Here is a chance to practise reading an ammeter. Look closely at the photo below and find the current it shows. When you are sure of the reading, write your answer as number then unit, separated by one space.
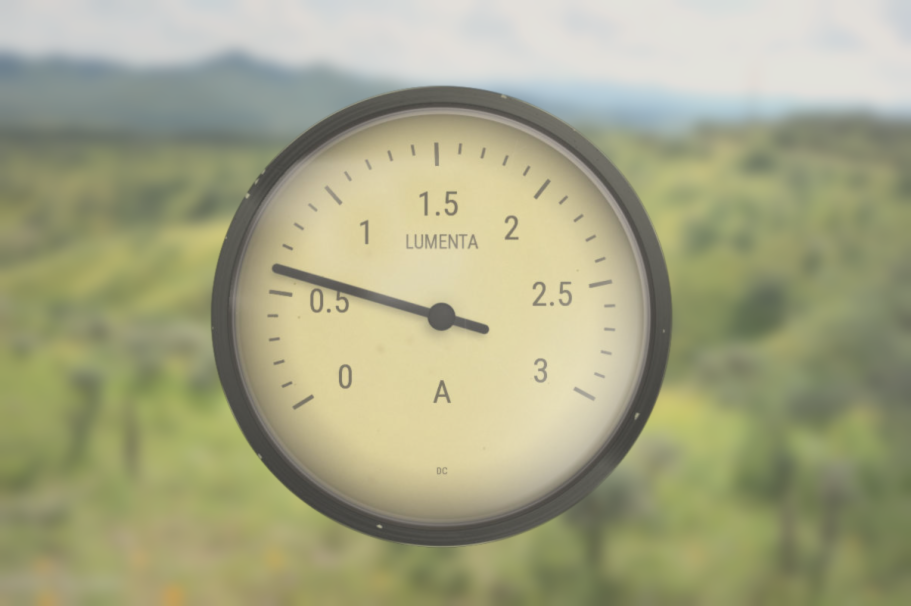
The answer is 0.6 A
